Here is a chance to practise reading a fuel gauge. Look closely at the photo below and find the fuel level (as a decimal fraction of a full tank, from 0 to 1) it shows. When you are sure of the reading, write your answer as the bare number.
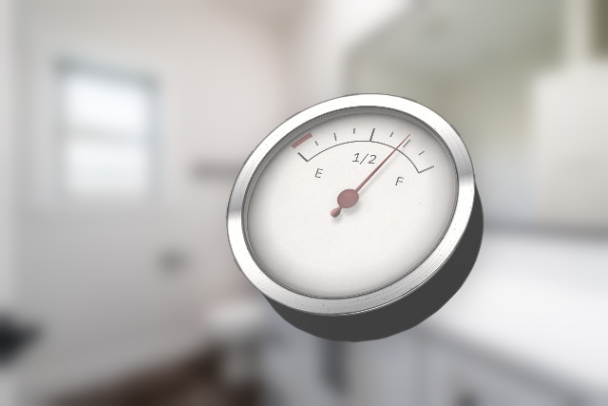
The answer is 0.75
